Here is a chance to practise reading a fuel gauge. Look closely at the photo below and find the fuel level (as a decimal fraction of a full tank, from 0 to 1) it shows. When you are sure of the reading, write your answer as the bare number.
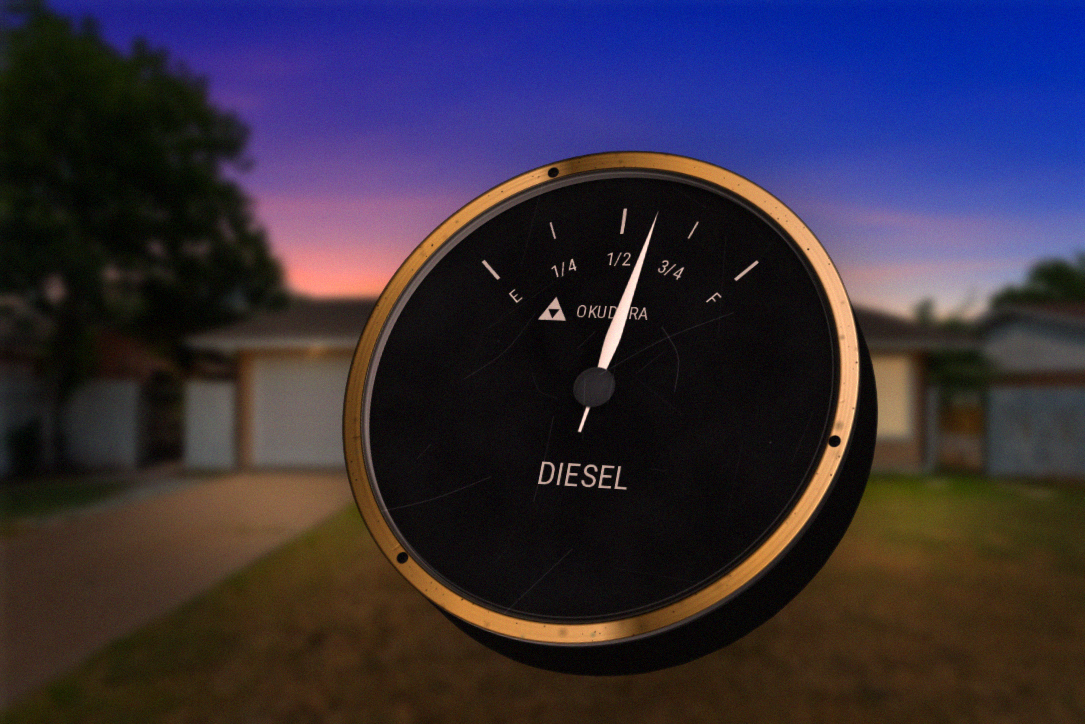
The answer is 0.625
